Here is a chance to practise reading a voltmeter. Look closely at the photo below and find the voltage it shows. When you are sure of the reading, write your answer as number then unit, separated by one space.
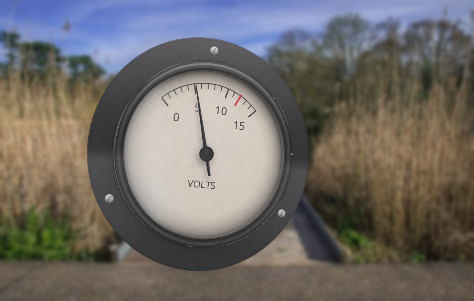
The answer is 5 V
